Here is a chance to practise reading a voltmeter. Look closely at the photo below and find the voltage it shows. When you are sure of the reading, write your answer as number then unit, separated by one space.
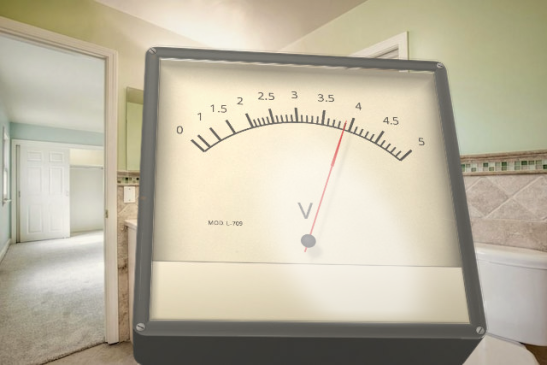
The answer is 3.9 V
